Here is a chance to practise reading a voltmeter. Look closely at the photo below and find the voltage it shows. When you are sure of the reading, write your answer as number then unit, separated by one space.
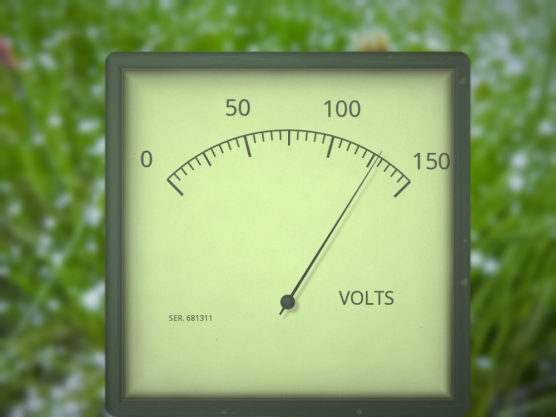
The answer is 127.5 V
